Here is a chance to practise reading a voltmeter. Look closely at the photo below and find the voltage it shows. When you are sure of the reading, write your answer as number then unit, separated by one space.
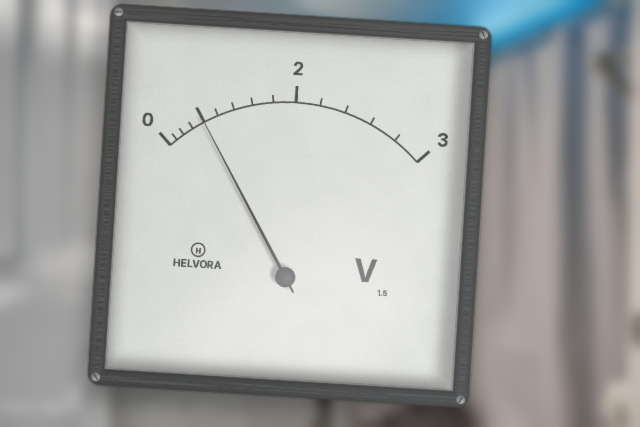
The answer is 1 V
